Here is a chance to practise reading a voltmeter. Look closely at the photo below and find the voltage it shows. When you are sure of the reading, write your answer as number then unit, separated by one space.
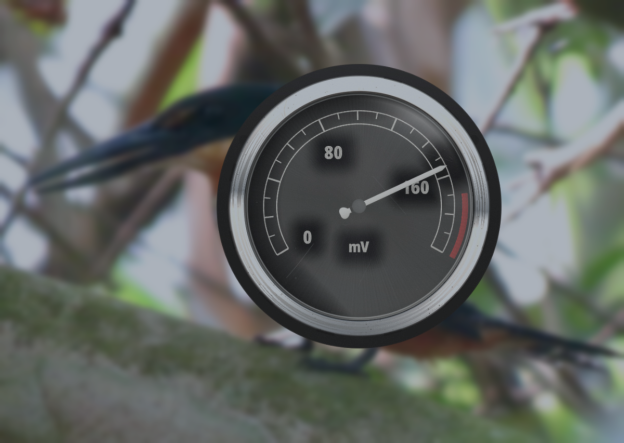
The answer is 155 mV
